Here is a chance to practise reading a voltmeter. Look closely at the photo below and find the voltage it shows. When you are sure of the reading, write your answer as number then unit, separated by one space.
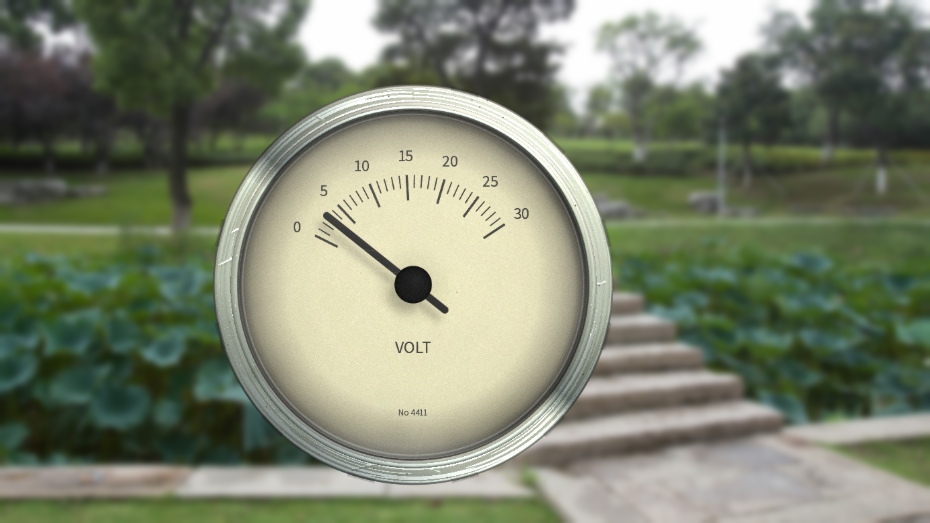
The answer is 3 V
